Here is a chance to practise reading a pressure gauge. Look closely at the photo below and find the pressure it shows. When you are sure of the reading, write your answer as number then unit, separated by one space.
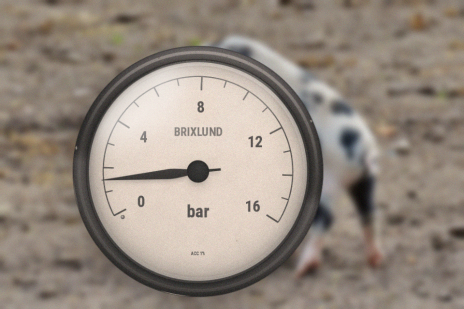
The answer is 1.5 bar
